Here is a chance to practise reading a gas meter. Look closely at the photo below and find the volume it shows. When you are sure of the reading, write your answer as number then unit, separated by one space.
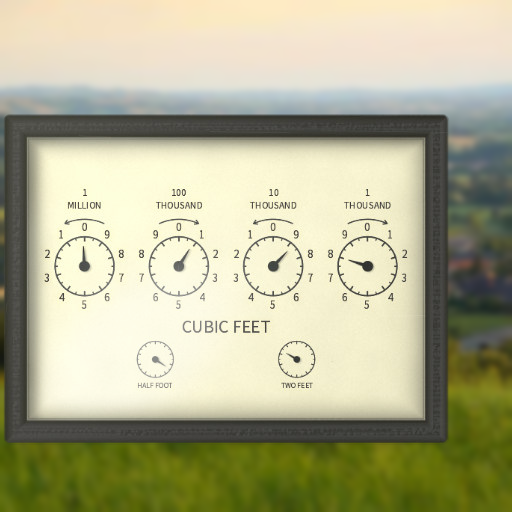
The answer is 8800 ft³
